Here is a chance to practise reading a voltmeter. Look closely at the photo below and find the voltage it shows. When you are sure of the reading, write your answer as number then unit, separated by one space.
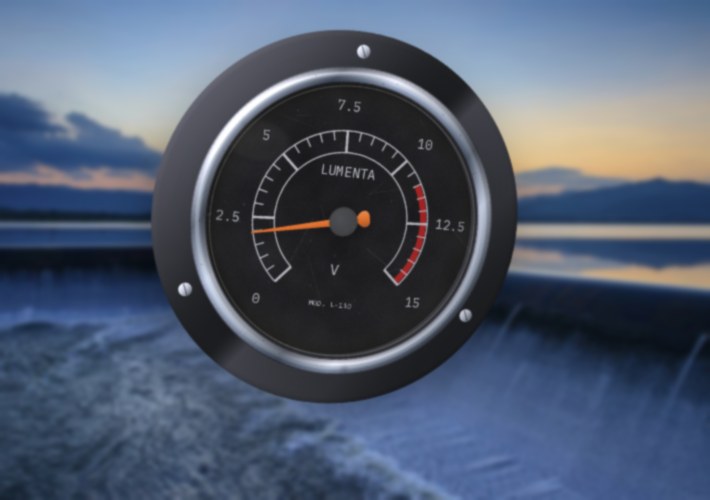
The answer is 2 V
